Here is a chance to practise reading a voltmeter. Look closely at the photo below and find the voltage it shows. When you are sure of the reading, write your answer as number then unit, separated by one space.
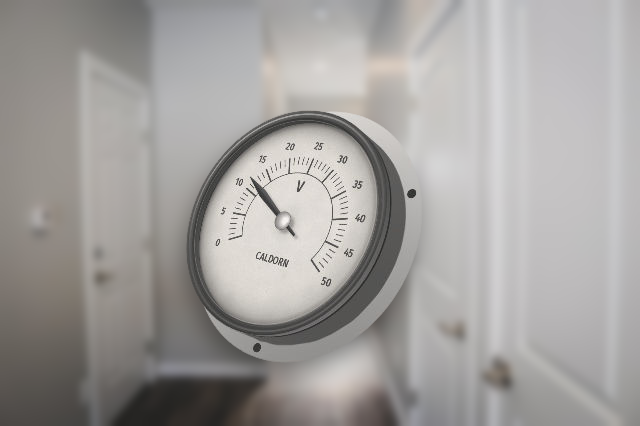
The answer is 12 V
